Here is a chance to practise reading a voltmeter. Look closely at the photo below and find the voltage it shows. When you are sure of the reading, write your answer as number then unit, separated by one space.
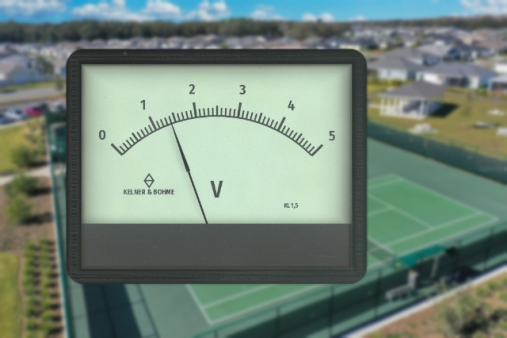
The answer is 1.4 V
